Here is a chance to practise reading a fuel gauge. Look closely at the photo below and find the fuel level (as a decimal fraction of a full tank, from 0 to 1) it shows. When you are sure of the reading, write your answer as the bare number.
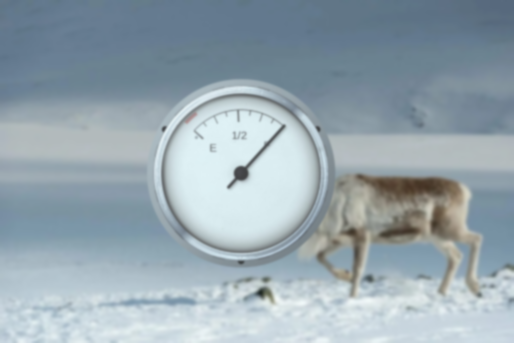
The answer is 1
